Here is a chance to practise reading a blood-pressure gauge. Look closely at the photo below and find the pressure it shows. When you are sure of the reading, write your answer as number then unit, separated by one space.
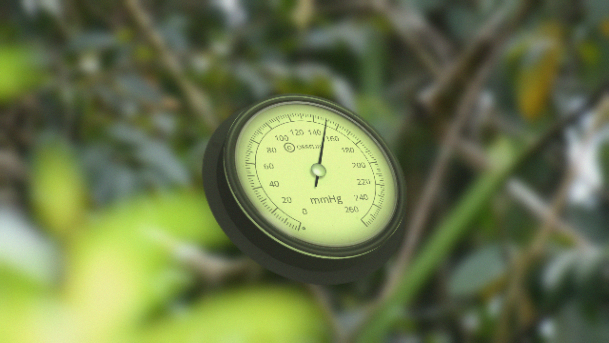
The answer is 150 mmHg
